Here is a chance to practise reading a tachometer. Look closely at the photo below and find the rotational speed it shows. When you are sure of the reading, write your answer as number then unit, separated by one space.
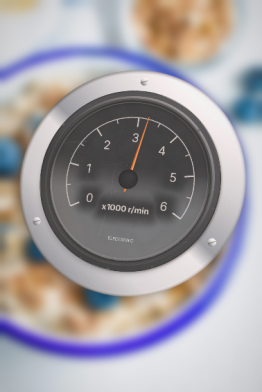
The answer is 3250 rpm
